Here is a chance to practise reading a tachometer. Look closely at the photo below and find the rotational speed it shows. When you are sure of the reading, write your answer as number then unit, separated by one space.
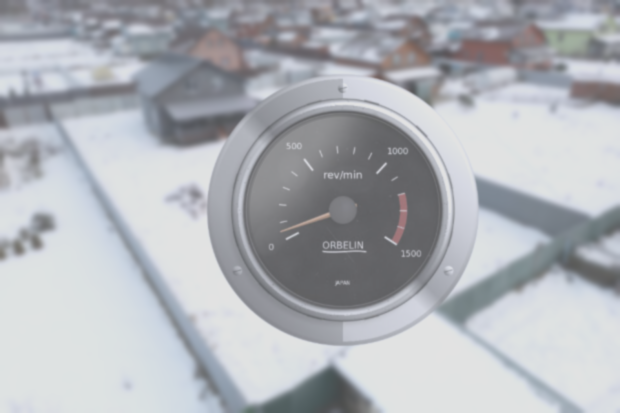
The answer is 50 rpm
